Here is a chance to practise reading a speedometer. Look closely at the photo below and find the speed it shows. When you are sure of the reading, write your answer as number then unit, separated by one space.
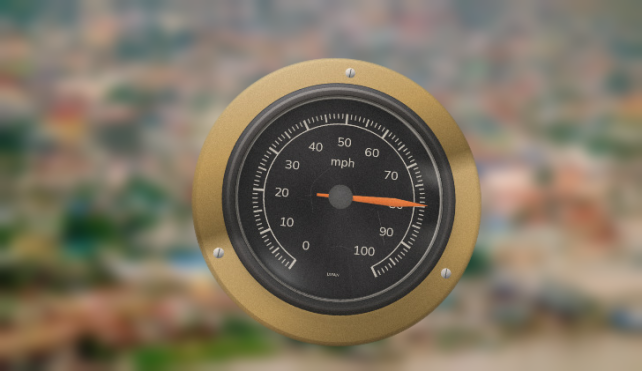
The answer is 80 mph
